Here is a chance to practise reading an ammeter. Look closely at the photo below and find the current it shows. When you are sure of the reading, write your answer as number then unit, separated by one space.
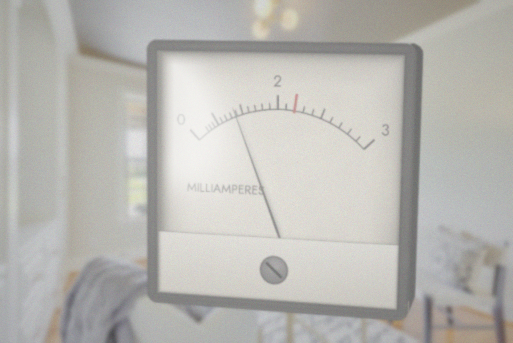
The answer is 1.4 mA
